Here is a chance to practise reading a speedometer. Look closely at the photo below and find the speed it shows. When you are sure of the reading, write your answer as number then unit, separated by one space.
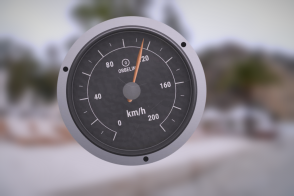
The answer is 115 km/h
